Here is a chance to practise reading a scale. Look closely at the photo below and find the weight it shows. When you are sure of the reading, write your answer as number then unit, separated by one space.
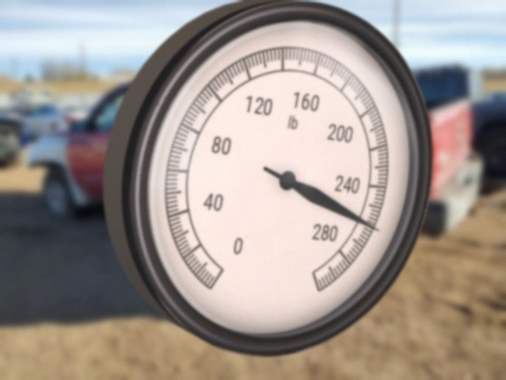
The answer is 260 lb
